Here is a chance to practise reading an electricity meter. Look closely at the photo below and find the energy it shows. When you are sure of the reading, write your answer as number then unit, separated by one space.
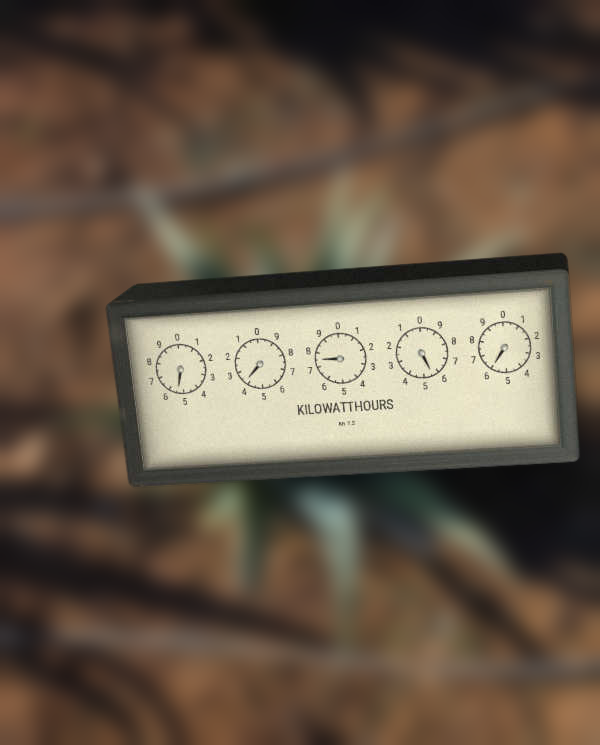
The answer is 53756 kWh
